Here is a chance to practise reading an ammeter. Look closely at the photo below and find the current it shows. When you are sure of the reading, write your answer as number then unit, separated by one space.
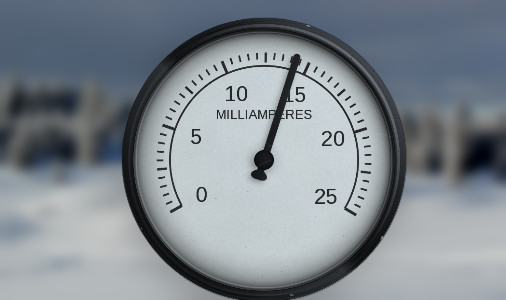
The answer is 14.25 mA
